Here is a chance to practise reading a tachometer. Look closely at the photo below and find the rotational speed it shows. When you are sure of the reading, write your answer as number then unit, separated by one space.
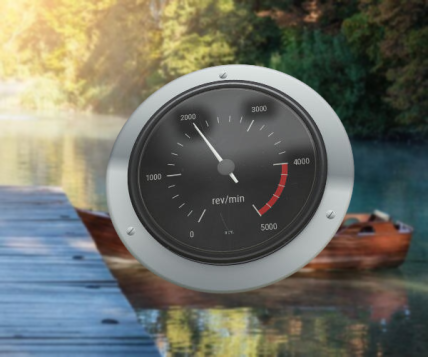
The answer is 2000 rpm
